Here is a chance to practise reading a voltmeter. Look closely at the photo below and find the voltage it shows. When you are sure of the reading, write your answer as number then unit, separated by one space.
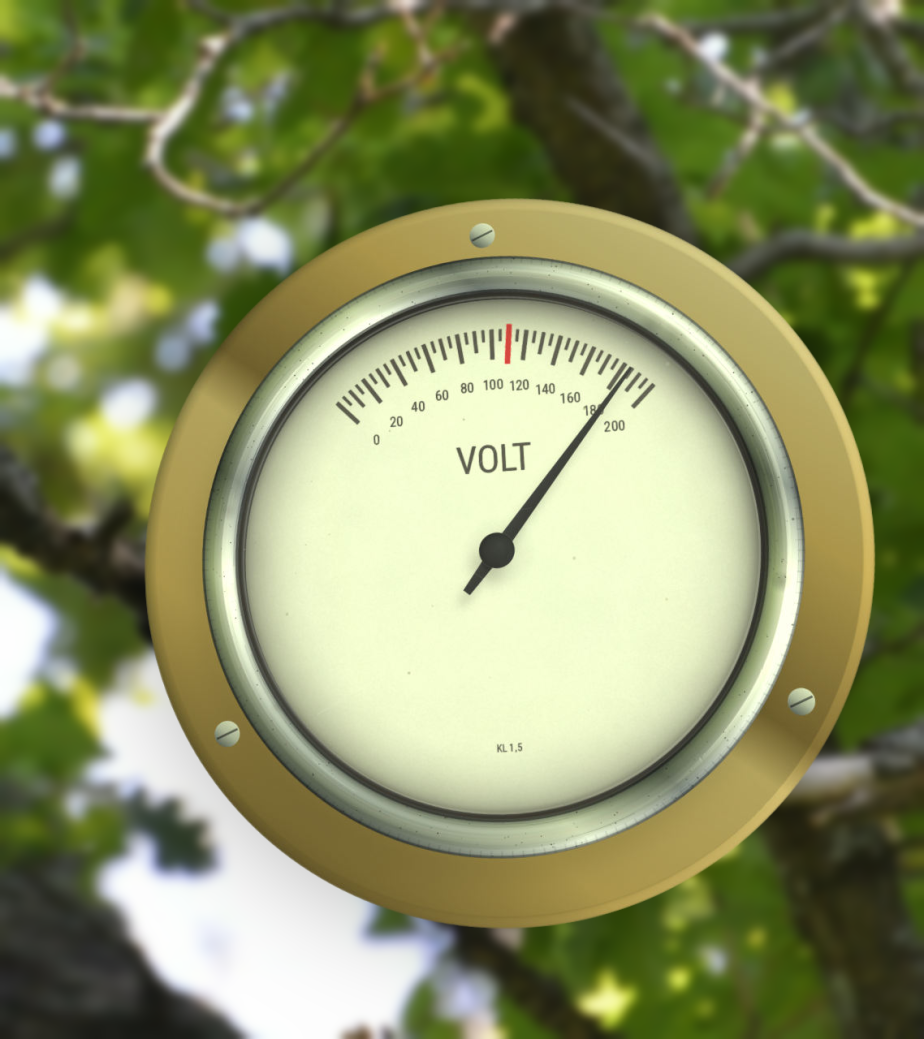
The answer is 185 V
